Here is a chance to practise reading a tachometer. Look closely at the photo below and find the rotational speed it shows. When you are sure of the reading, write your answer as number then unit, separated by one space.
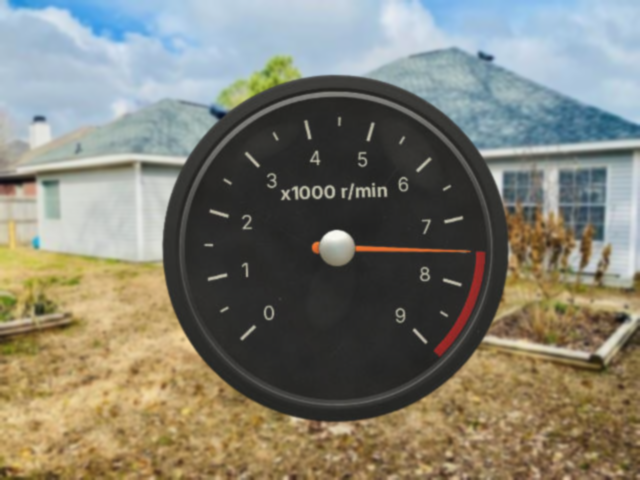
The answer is 7500 rpm
